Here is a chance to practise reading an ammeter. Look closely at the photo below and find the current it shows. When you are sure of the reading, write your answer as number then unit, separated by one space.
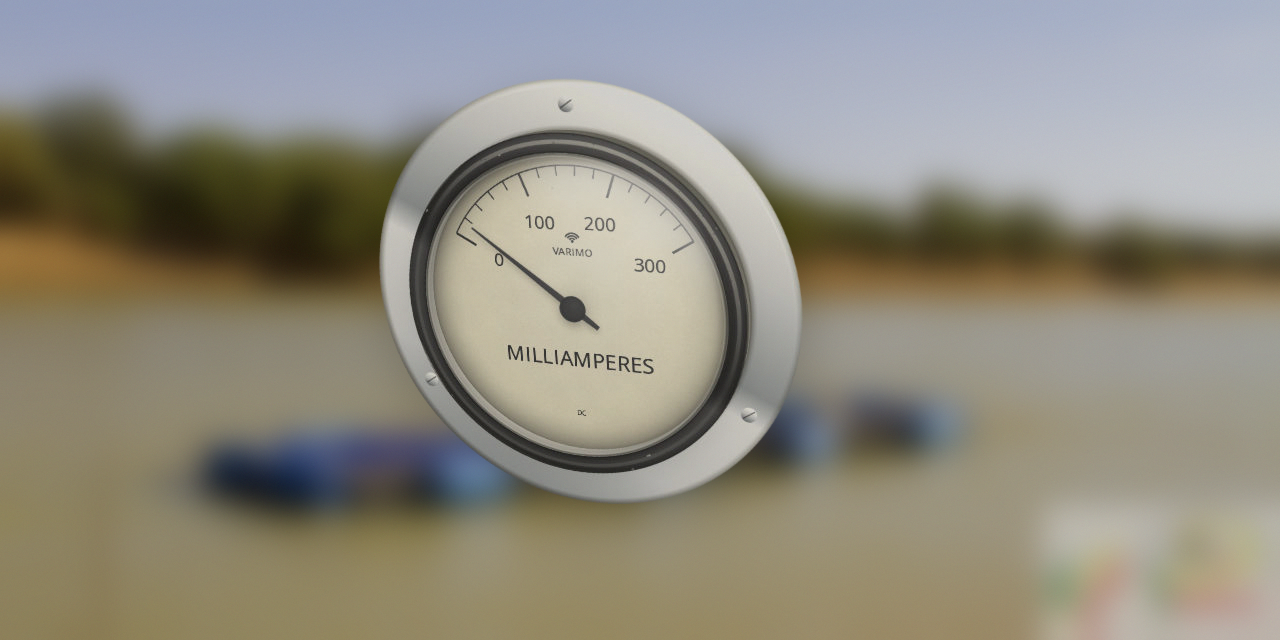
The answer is 20 mA
